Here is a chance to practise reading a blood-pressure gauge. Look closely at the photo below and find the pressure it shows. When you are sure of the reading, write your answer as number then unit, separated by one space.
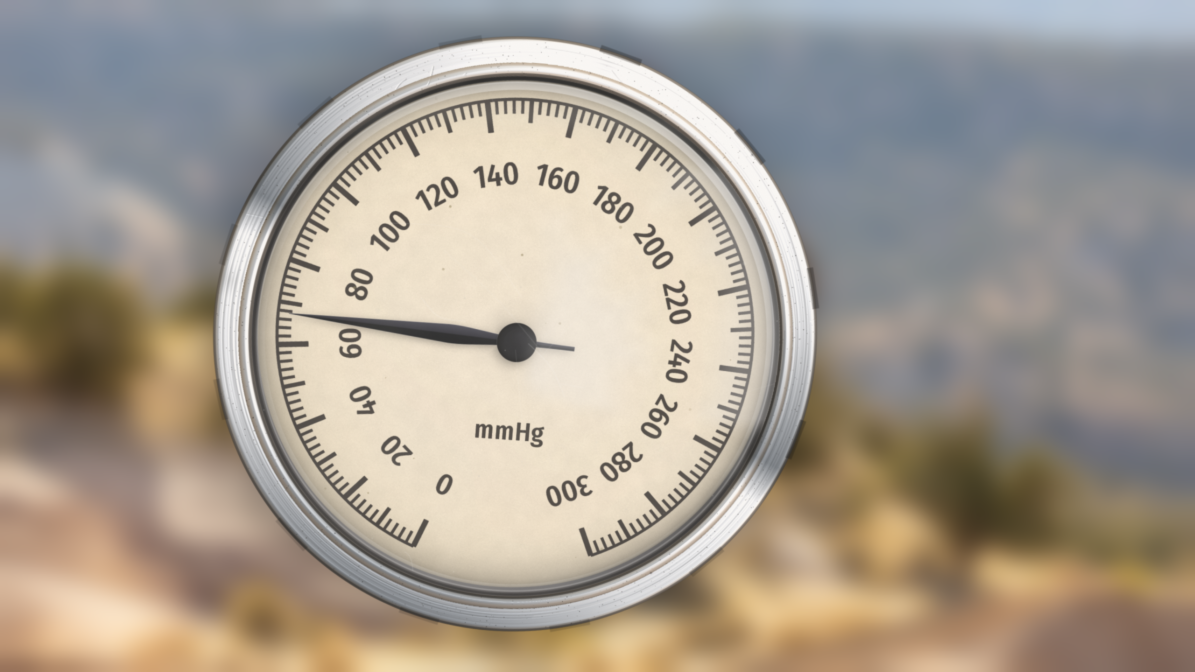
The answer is 68 mmHg
